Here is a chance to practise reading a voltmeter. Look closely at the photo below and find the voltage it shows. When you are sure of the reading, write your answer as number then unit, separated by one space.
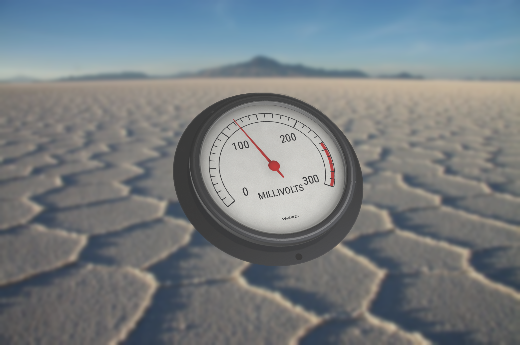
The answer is 120 mV
